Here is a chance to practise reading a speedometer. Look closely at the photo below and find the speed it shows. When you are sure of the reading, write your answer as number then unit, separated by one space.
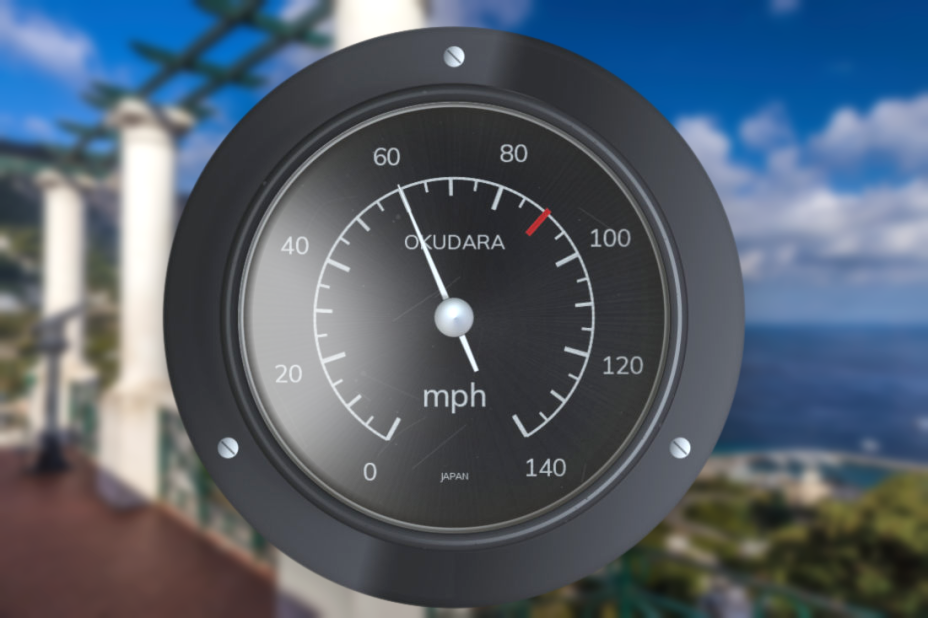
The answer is 60 mph
